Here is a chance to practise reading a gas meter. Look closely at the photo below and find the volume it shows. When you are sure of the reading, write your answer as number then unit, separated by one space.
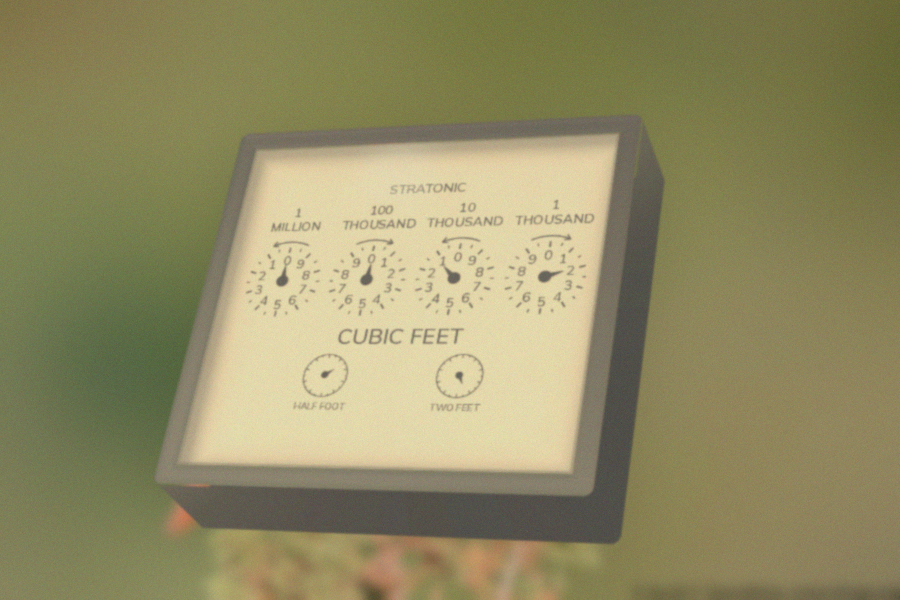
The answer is 1200 ft³
